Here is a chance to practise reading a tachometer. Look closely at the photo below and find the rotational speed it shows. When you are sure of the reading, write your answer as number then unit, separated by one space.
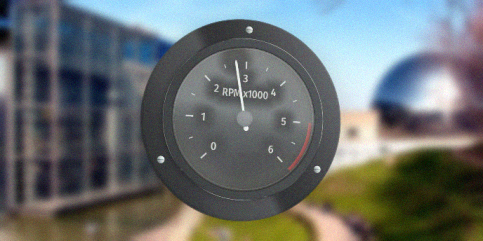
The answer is 2750 rpm
